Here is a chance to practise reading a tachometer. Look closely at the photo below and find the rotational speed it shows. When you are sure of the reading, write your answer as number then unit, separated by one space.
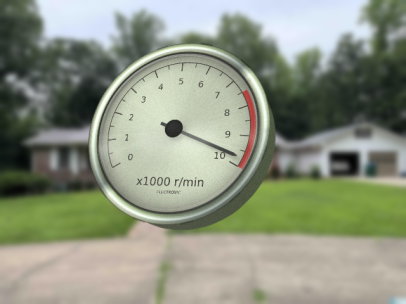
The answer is 9750 rpm
